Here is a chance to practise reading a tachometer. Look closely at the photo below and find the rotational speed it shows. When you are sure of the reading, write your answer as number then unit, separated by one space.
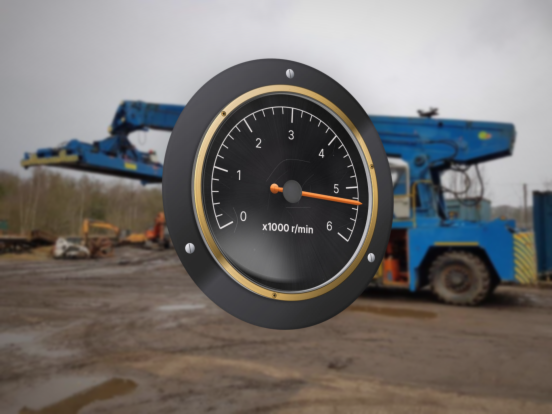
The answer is 5300 rpm
